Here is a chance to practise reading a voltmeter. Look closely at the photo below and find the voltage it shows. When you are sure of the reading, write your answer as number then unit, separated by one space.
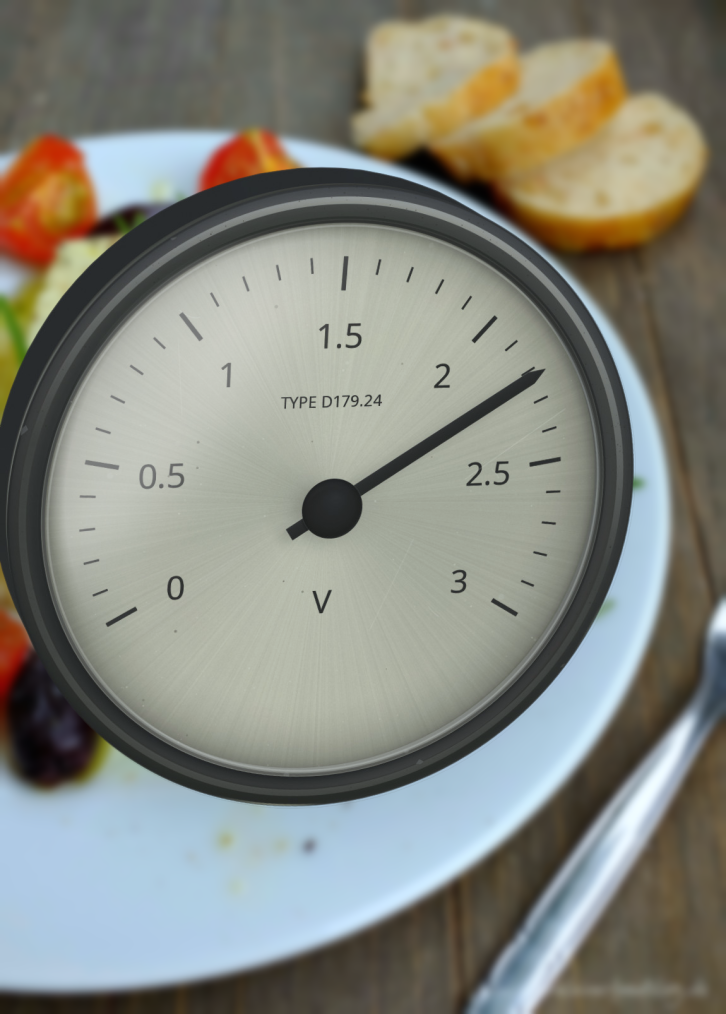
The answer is 2.2 V
